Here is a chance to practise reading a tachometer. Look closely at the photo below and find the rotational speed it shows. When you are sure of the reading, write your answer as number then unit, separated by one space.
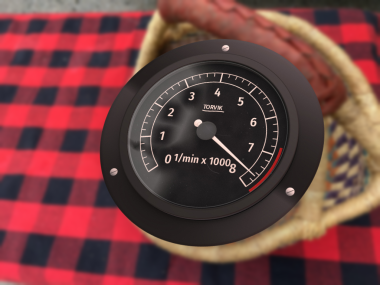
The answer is 7700 rpm
